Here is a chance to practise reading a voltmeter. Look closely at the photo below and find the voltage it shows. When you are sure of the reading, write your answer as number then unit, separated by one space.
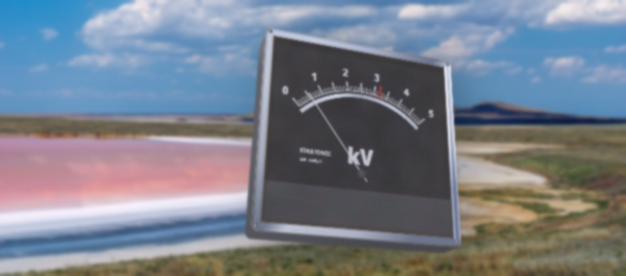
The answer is 0.5 kV
